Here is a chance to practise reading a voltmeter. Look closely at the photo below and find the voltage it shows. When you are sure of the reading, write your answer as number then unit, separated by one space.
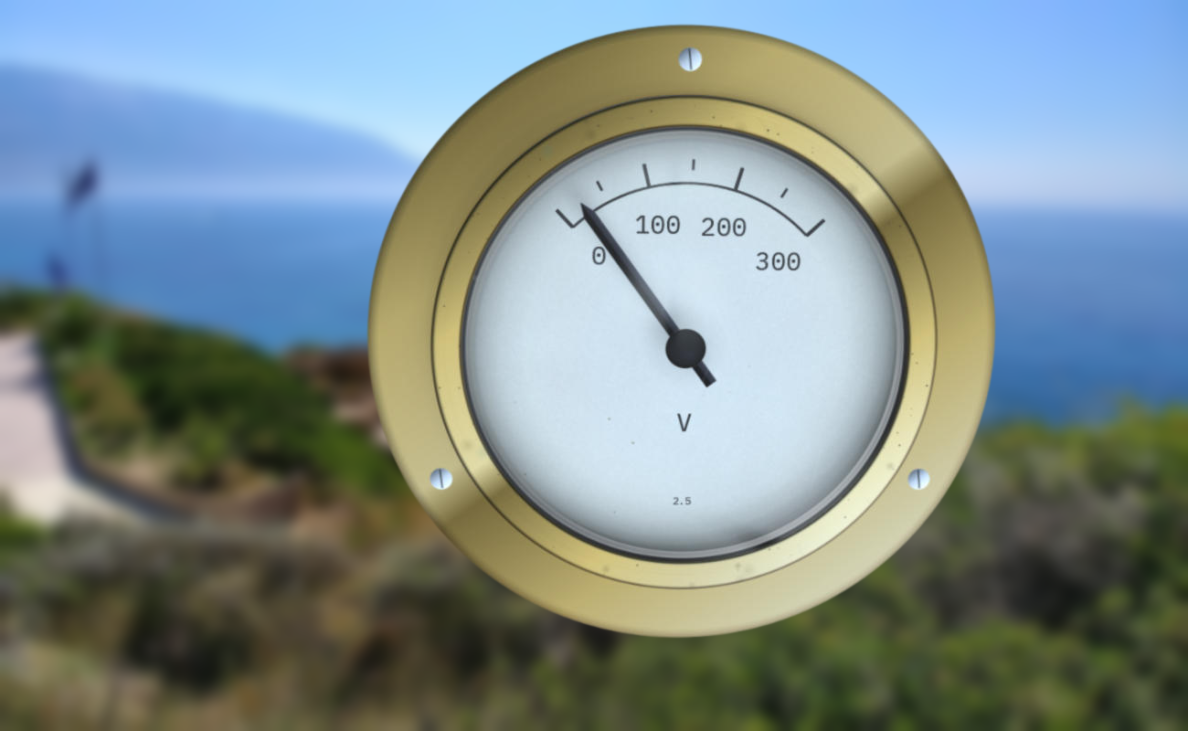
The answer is 25 V
